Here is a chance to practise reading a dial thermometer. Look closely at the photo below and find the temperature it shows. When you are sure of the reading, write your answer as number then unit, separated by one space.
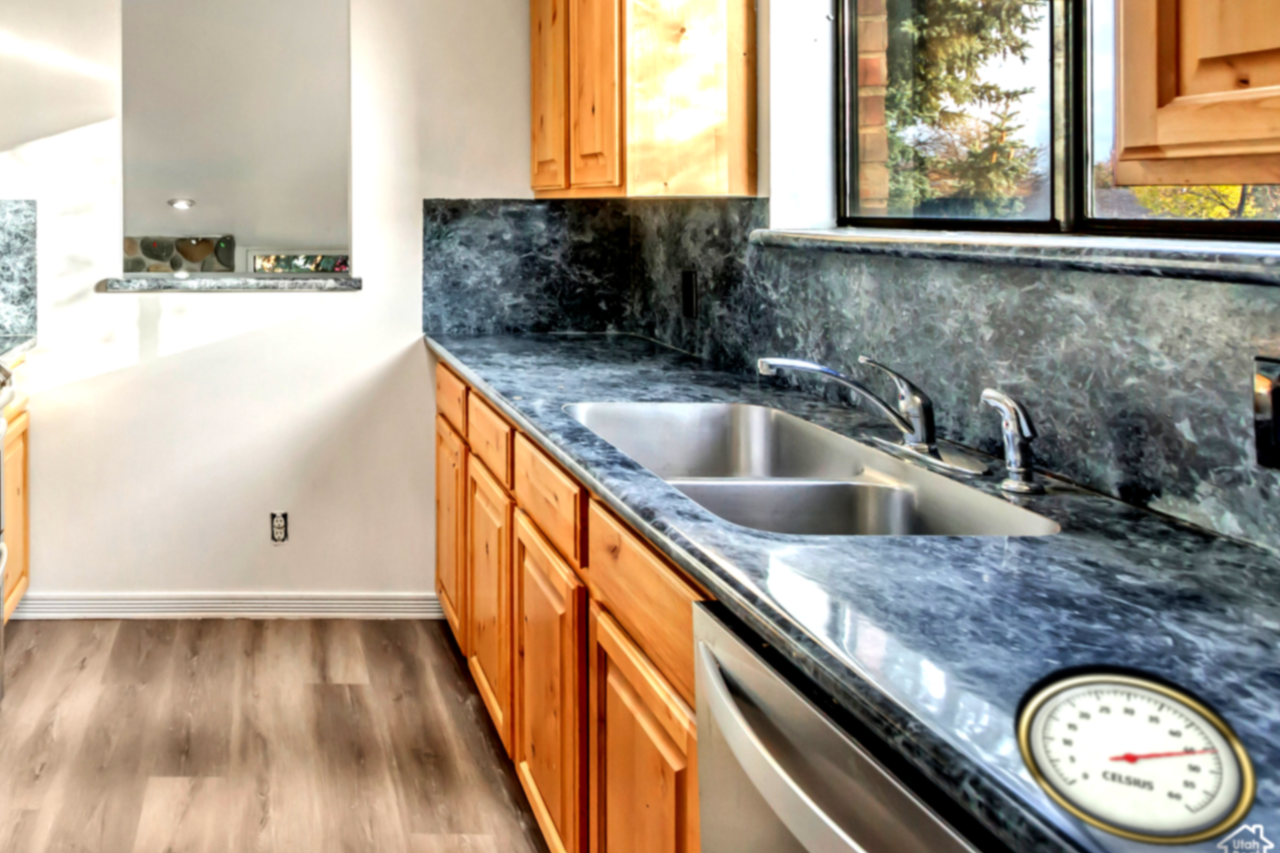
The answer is 45 °C
